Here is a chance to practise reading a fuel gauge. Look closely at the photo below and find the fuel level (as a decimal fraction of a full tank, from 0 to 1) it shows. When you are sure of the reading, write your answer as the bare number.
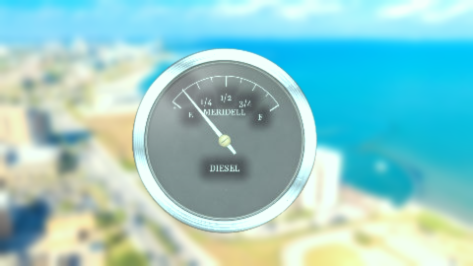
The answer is 0.125
